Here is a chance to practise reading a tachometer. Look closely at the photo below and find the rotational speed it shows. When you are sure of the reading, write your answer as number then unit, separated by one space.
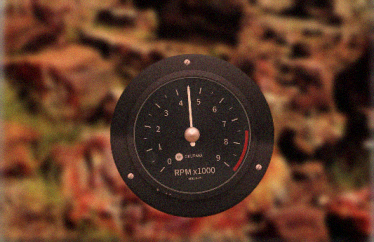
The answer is 4500 rpm
